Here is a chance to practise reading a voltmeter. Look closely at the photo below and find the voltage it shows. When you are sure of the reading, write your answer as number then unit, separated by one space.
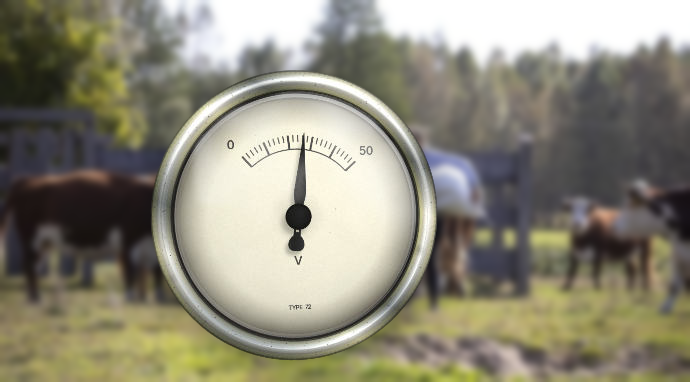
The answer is 26 V
